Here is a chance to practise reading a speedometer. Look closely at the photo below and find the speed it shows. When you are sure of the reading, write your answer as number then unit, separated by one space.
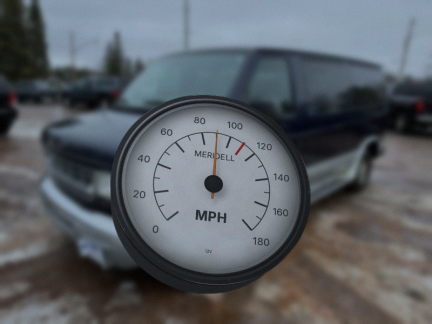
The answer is 90 mph
